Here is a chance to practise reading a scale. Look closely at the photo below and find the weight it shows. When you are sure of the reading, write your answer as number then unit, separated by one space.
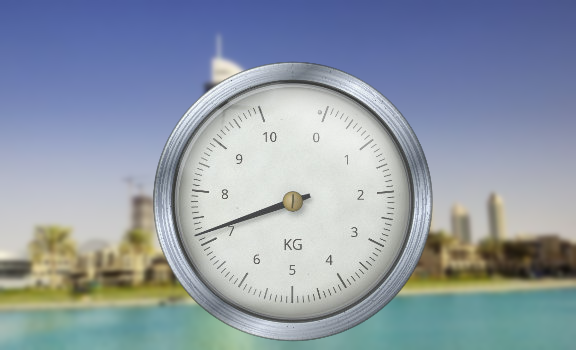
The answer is 7.2 kg
